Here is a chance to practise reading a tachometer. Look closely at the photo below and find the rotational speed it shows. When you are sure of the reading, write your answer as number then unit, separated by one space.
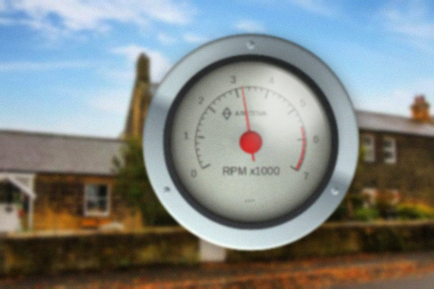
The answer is 3200 rpm
